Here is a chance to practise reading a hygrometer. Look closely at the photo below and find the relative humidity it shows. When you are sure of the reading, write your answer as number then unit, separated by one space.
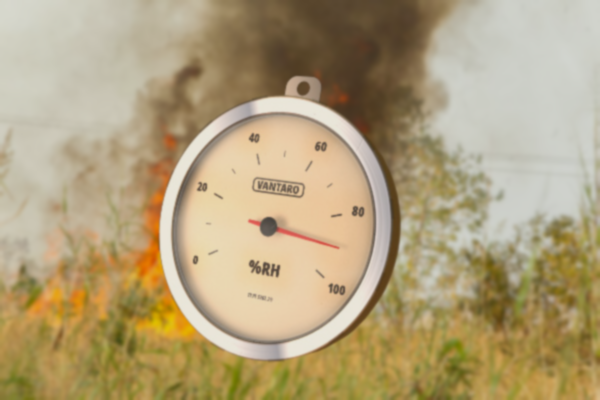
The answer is 90 %
